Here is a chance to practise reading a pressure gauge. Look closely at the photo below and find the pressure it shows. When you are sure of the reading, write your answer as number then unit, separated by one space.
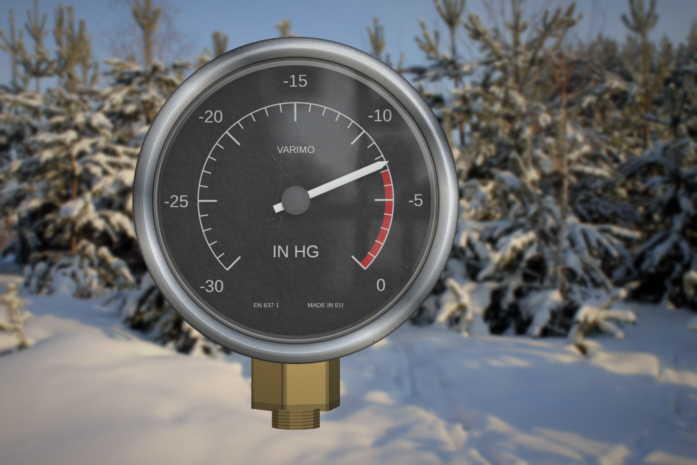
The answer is -7.5 inHg
